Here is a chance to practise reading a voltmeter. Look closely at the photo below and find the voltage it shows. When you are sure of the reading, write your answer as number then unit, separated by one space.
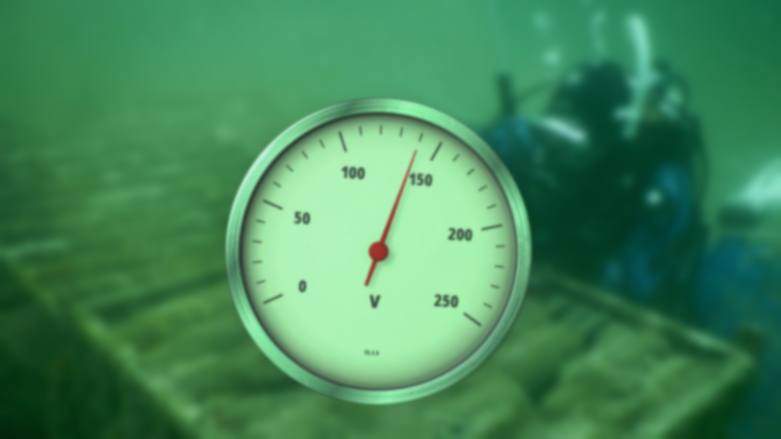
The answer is 140 V
